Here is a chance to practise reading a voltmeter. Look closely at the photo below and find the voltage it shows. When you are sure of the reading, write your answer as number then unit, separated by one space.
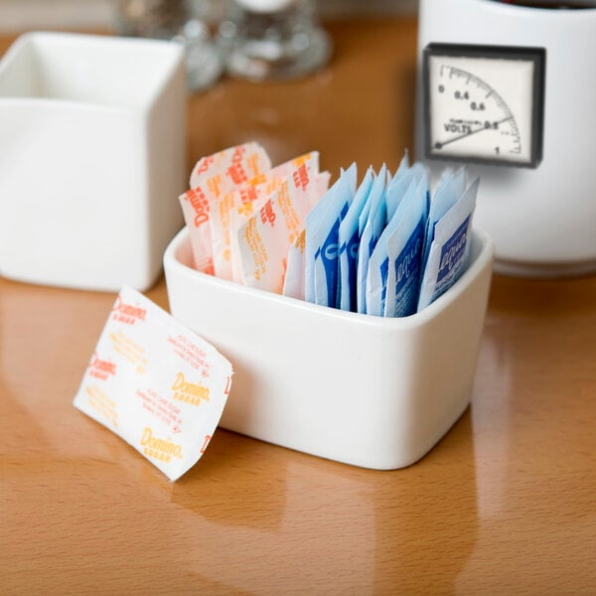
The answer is 0.8 V
